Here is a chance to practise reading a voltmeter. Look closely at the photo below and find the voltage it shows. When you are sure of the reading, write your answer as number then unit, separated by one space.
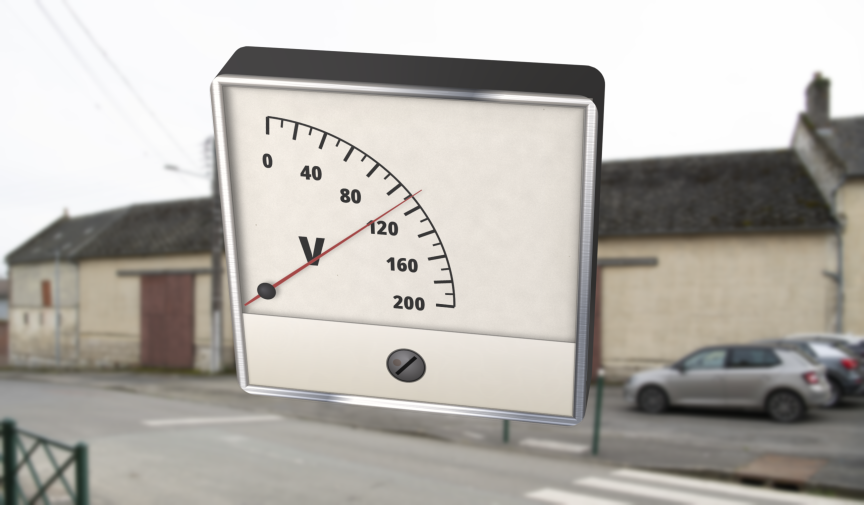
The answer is 110 V
